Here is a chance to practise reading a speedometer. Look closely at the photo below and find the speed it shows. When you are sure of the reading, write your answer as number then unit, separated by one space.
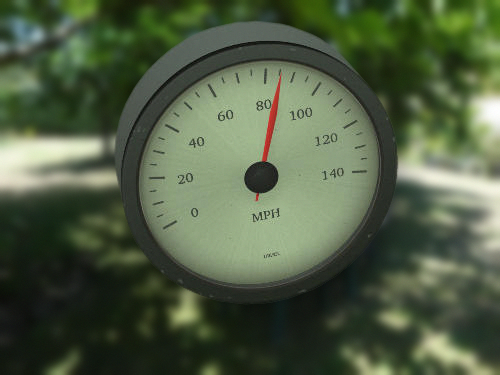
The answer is 85 mph
